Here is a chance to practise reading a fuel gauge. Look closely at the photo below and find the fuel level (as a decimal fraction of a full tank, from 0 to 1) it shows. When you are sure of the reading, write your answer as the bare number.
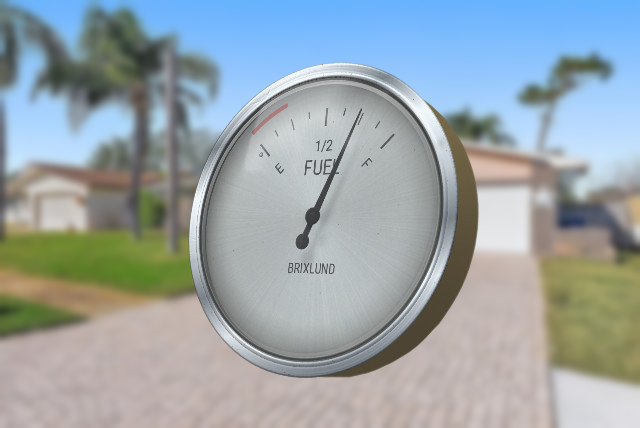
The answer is 0.75
